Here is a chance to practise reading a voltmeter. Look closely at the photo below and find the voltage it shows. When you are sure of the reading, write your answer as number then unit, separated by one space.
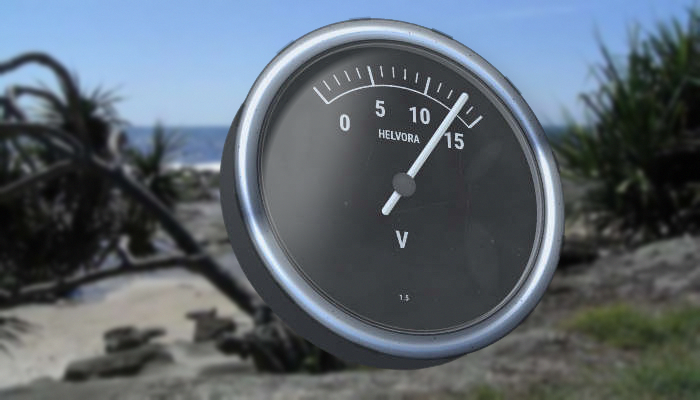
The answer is 13 V
